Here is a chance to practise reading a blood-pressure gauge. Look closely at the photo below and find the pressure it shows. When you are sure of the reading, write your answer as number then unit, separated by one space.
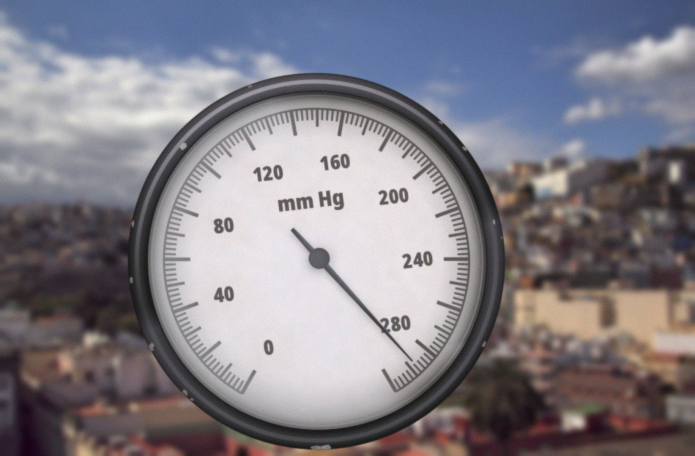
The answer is 288 mmHg
